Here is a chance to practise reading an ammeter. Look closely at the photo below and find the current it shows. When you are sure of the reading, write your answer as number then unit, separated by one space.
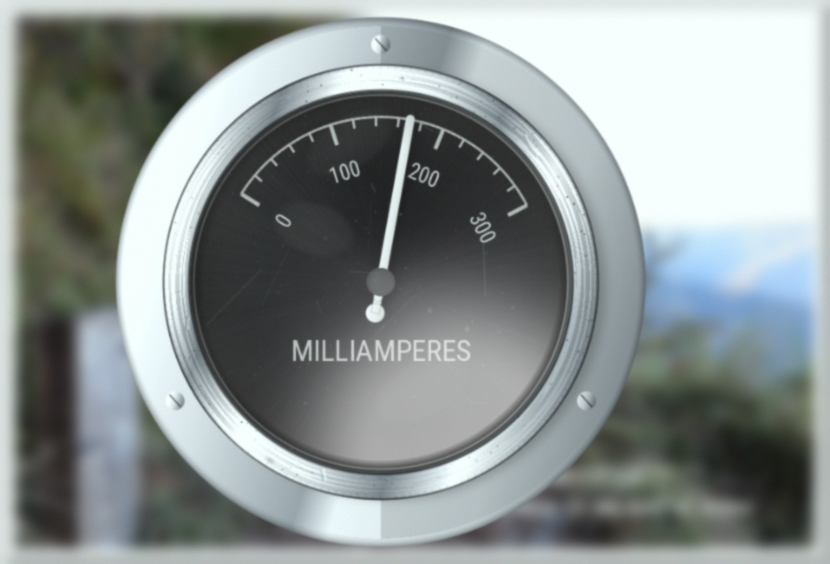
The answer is 170 mA
